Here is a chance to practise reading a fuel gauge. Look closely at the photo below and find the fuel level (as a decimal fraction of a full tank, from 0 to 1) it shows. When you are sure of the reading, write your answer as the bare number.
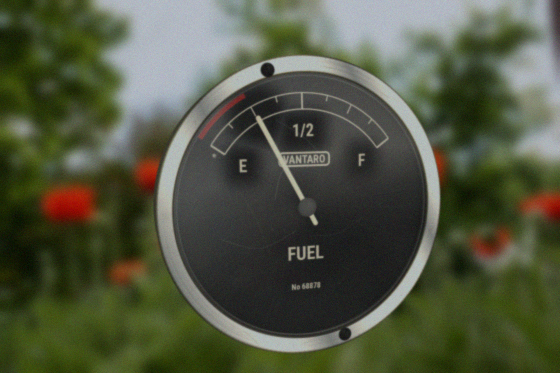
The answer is 0.25
